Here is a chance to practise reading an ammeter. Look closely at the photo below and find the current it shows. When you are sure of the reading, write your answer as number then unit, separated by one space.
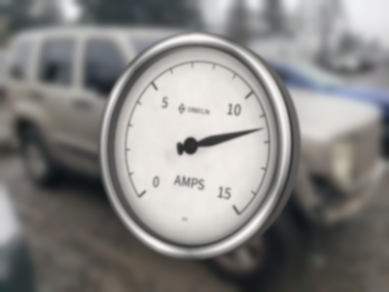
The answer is 11.5 A
